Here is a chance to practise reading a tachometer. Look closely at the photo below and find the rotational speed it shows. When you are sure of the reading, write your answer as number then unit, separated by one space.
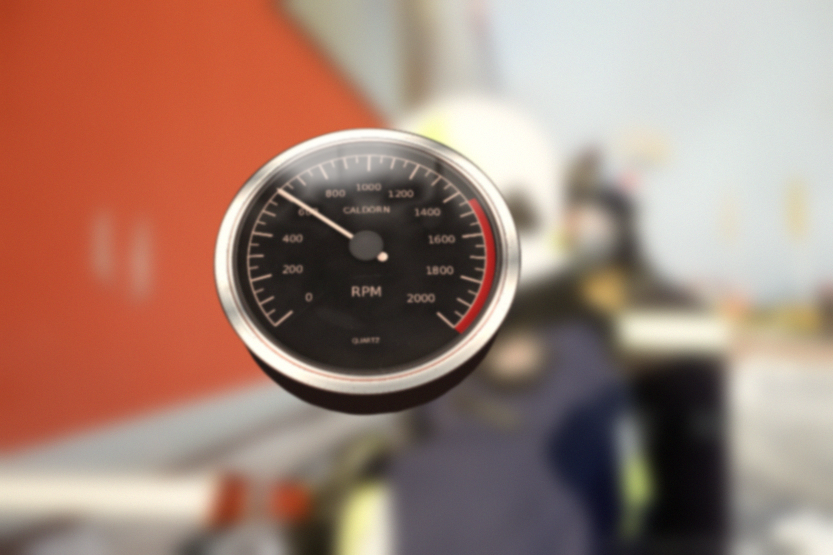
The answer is 600 rpm
